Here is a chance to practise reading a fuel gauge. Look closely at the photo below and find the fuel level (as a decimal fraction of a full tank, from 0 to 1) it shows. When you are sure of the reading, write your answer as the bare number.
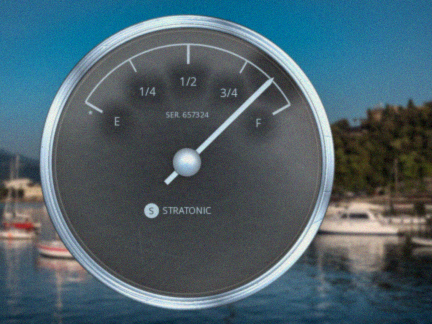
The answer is 0.875
